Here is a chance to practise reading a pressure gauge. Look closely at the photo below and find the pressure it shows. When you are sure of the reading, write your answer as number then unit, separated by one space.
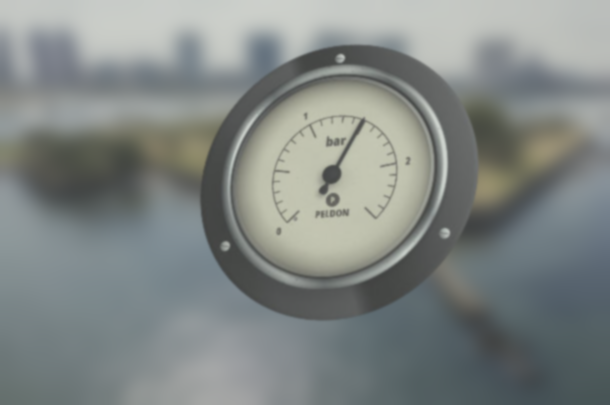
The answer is 1.5 bar
